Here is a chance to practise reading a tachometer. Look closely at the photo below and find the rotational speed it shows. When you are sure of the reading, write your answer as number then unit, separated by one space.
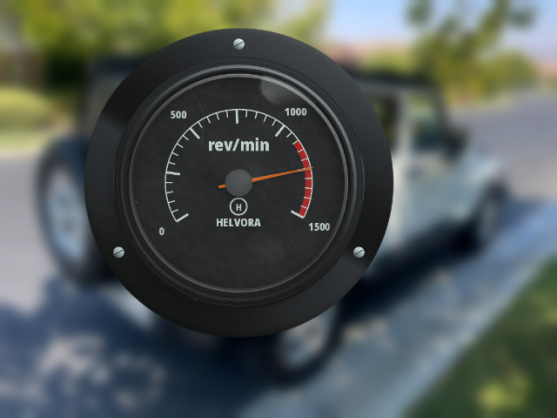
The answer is 1250 rpm
